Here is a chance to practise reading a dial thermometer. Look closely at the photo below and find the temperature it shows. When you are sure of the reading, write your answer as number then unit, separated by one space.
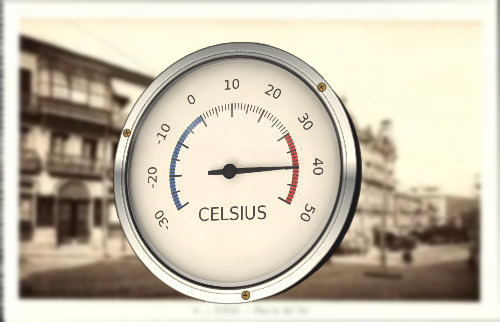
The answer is 40 °C
